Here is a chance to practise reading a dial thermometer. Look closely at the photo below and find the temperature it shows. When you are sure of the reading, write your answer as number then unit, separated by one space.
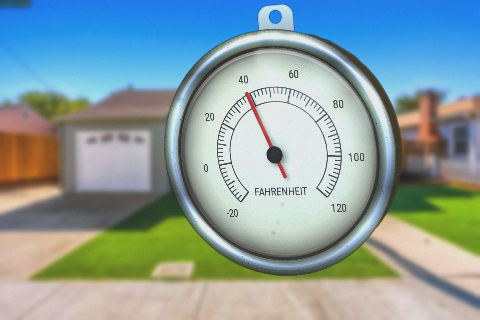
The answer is 40 °F
